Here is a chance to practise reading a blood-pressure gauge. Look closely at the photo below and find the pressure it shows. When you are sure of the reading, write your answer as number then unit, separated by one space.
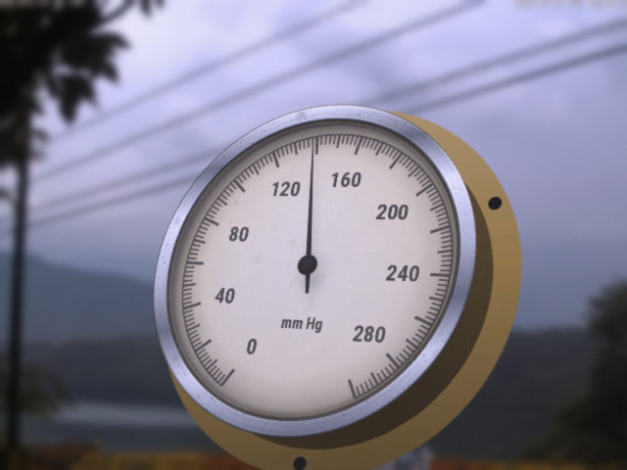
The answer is 140 mmHg
